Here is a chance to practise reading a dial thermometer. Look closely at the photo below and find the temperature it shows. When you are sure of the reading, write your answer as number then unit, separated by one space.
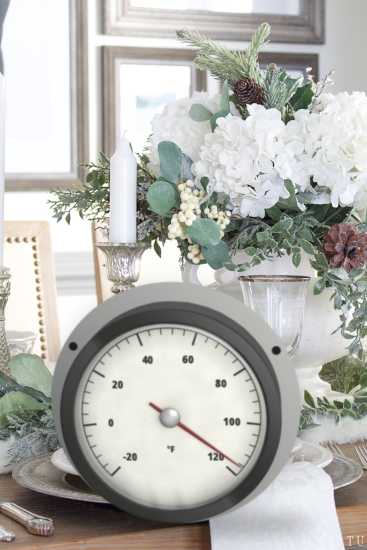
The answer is 116 °F
